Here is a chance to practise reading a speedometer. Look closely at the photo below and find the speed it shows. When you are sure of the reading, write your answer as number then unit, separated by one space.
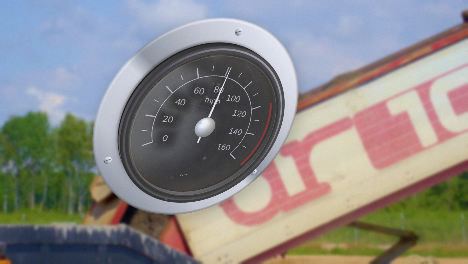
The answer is 80 mph
